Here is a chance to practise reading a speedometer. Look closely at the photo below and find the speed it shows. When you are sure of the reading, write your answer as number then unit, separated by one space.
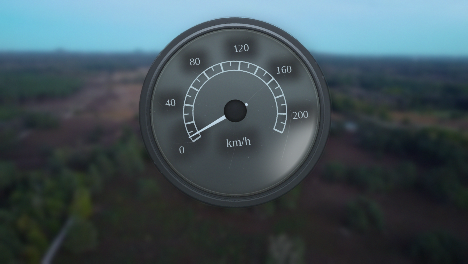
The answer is 5 km/h
